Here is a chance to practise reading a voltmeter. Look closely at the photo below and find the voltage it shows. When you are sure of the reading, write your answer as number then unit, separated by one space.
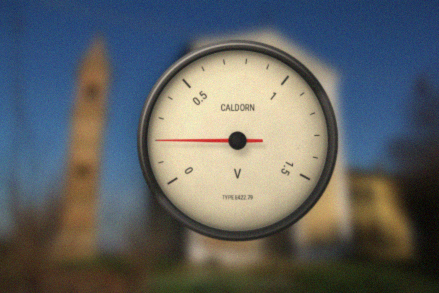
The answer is 0.2 V
